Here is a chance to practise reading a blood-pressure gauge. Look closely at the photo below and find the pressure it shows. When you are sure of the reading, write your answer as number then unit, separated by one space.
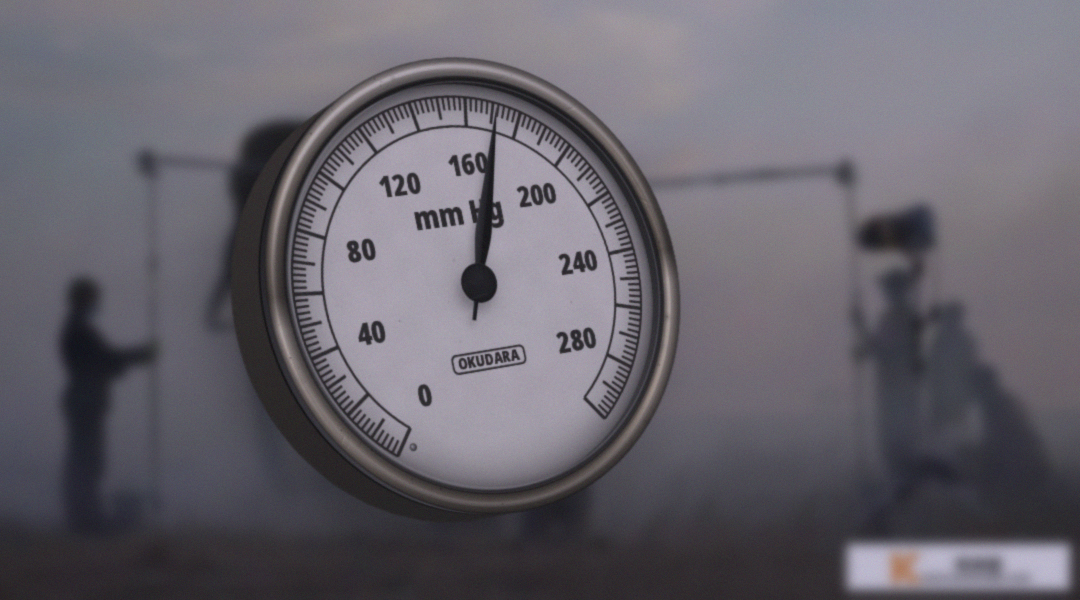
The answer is 170 mmHg
